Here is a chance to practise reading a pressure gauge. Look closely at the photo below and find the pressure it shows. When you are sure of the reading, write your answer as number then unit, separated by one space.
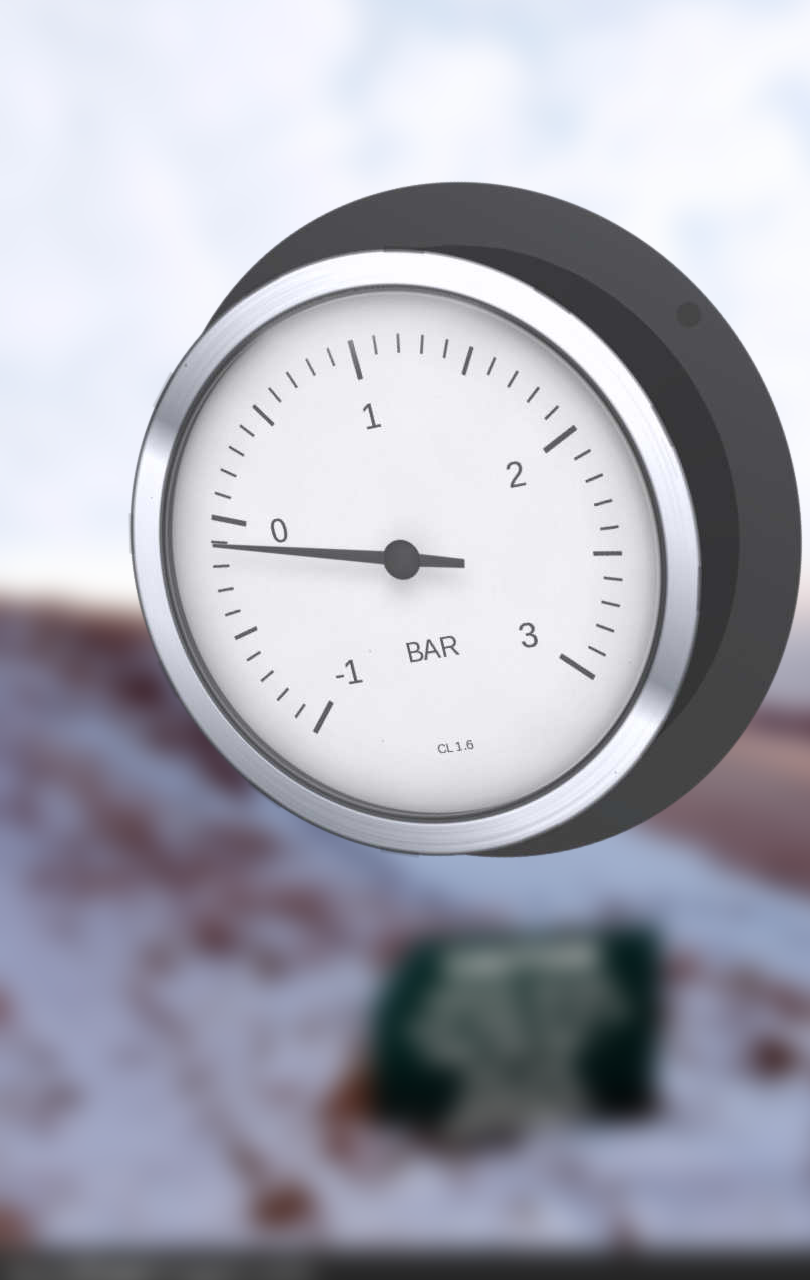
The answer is -0.1 bar
